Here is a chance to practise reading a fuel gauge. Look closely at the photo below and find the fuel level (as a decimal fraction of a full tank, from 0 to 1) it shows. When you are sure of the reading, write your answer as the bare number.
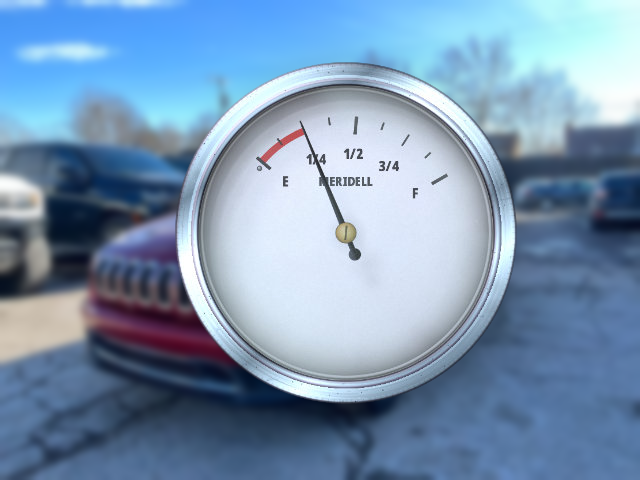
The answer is 0.25
